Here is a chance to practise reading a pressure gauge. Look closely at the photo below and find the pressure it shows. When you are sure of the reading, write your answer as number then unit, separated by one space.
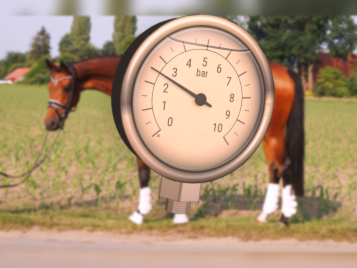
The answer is 2.5 bar
